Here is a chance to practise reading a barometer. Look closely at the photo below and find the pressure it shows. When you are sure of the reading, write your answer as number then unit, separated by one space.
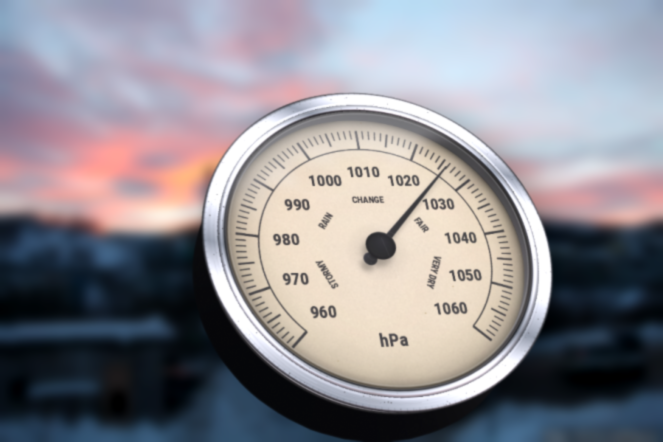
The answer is 1026 hPa
